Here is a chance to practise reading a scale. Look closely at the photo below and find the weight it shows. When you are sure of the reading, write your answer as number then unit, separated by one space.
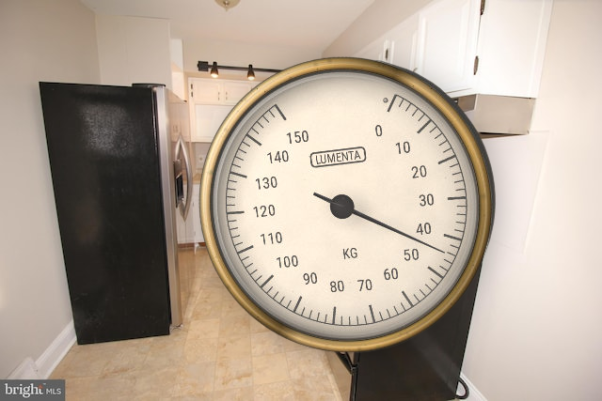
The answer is 44 kg
